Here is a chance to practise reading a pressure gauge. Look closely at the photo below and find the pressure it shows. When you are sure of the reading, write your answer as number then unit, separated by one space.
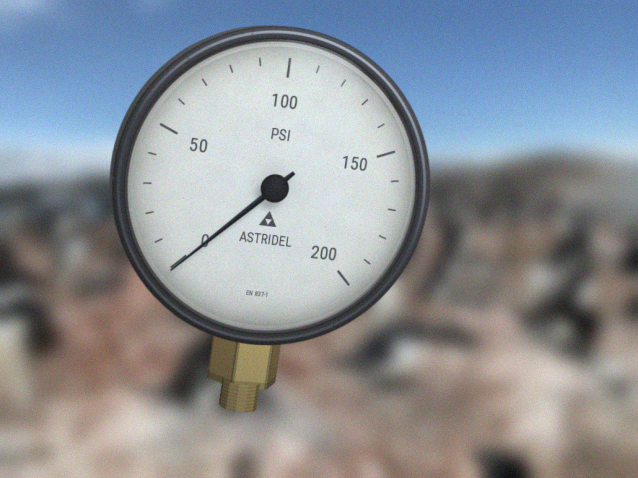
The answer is 0 psi
